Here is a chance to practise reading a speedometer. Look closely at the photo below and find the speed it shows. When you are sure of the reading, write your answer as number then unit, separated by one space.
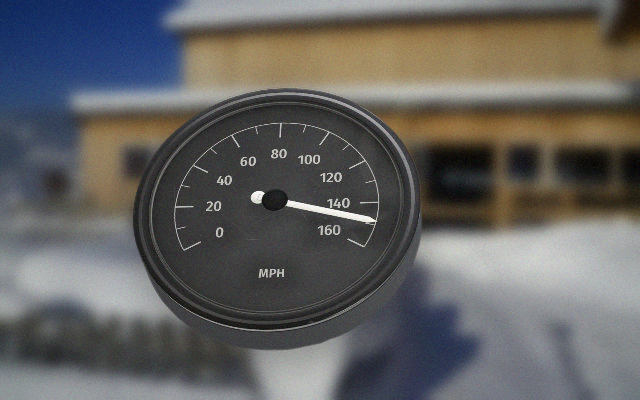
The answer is 150 mph
